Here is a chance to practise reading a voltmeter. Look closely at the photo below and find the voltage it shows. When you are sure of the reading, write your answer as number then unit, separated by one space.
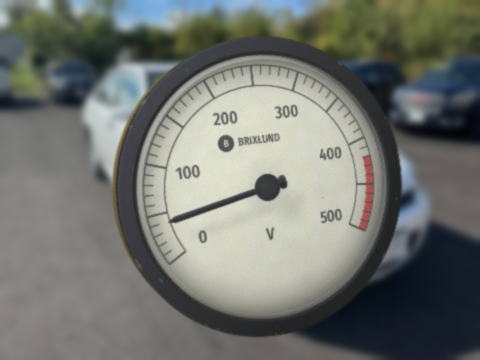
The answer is 40 V
